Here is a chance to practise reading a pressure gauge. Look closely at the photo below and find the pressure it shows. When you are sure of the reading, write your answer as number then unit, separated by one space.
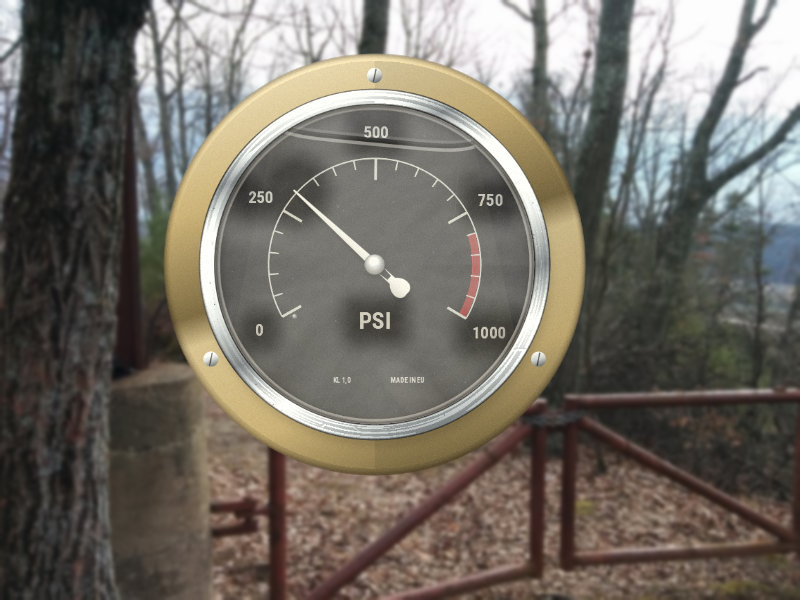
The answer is 300 psi
